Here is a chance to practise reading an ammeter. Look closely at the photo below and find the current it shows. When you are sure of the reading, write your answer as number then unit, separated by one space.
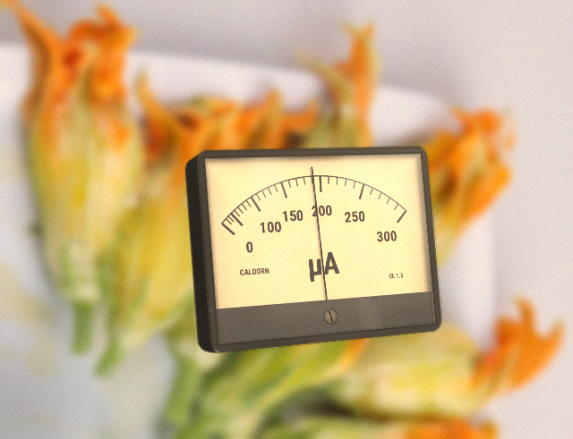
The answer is 190 µA
